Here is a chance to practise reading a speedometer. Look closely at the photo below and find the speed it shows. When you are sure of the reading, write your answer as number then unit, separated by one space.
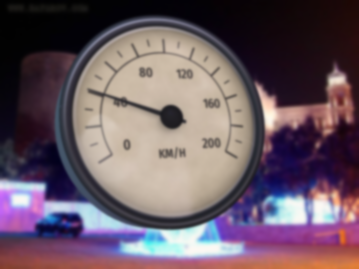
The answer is 40 km/h
